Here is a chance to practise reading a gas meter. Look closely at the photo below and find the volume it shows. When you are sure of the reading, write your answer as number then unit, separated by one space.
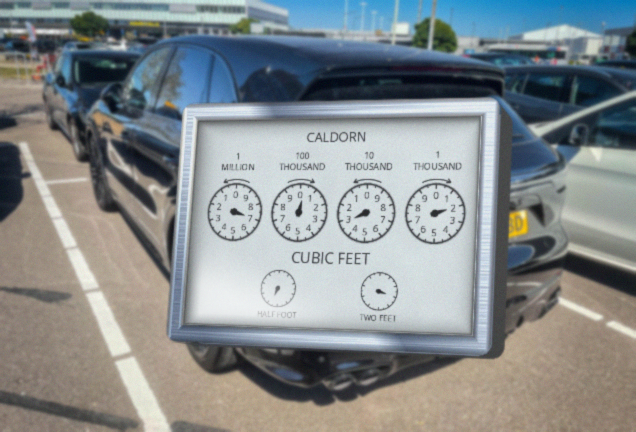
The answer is 703200 ft³
